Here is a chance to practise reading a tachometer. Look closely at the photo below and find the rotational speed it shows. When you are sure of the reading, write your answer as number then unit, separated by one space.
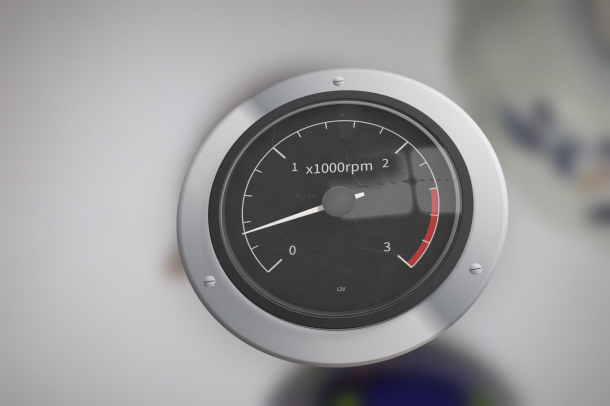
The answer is 300 rpm
